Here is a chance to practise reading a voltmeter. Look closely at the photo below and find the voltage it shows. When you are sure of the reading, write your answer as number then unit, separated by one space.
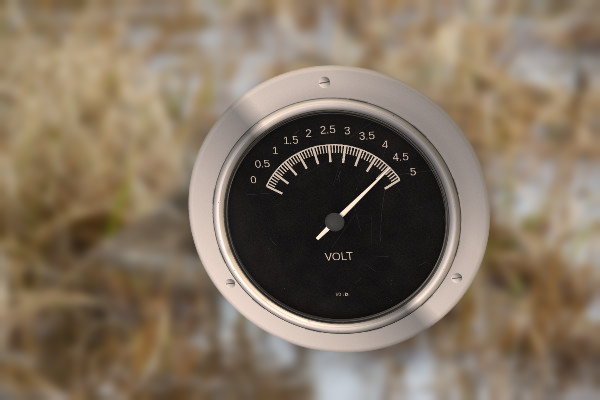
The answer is 4.5 V
